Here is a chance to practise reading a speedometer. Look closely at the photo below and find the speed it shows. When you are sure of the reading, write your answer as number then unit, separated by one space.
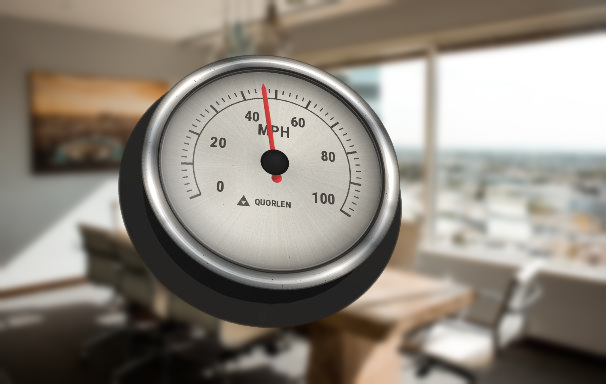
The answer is 46 mph
